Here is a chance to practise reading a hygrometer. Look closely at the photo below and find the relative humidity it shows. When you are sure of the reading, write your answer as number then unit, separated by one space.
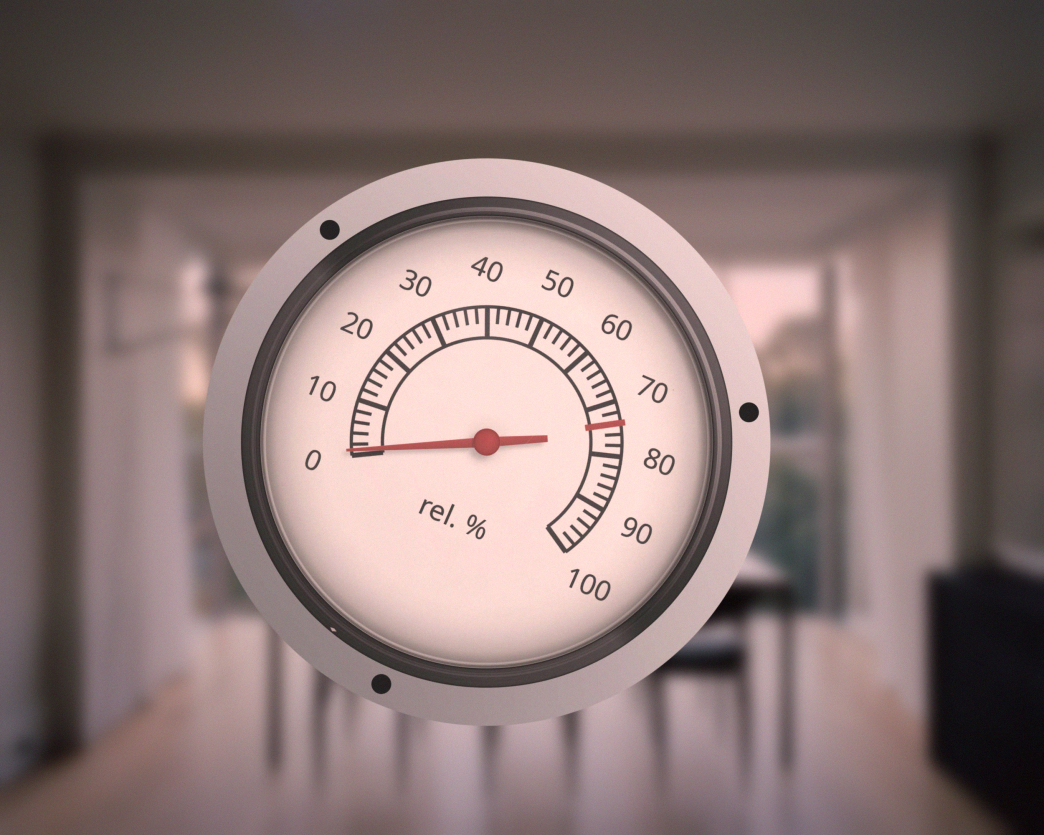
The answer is 1 %
